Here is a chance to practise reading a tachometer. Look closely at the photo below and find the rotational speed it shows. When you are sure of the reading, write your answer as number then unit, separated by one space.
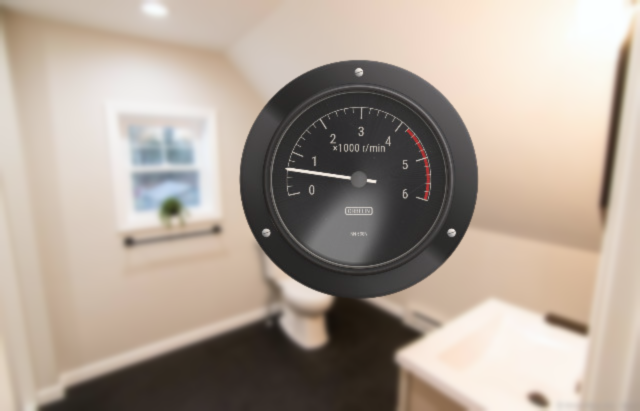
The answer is 600 rpm
